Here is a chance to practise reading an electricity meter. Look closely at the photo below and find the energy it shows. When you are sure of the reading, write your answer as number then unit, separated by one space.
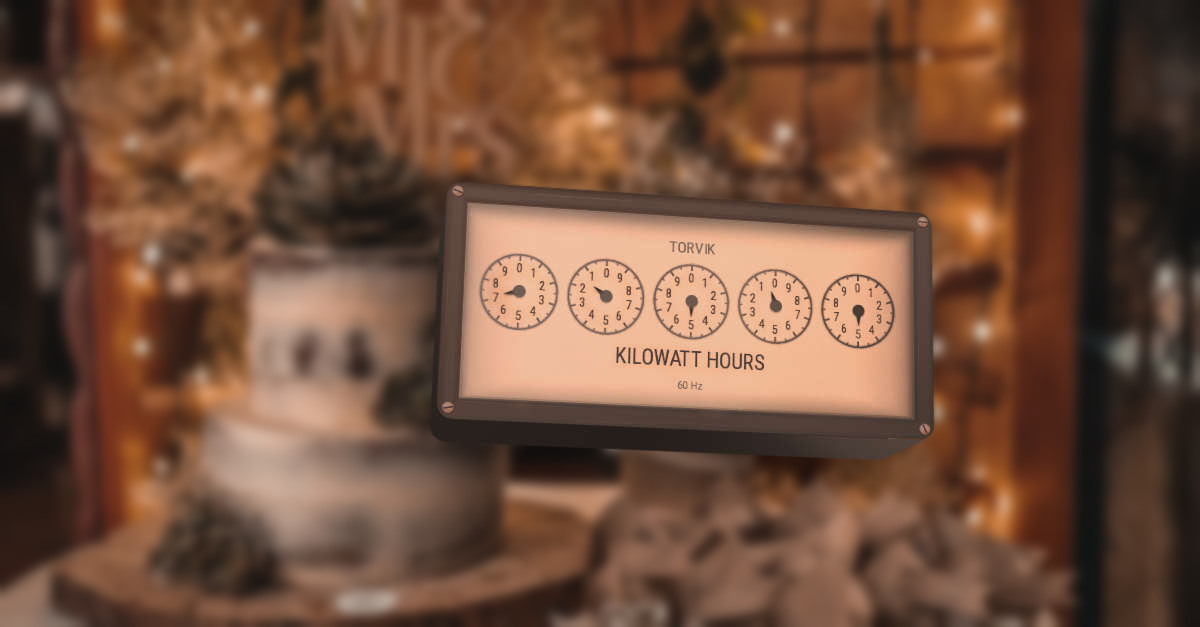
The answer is 71505 kWh
